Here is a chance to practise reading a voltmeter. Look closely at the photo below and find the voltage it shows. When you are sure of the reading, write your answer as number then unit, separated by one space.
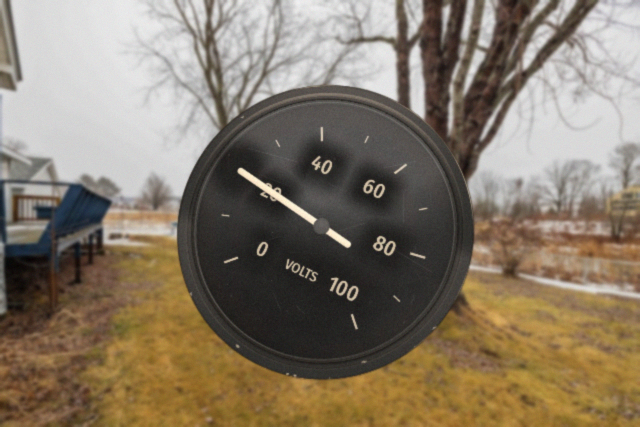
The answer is 20 V
